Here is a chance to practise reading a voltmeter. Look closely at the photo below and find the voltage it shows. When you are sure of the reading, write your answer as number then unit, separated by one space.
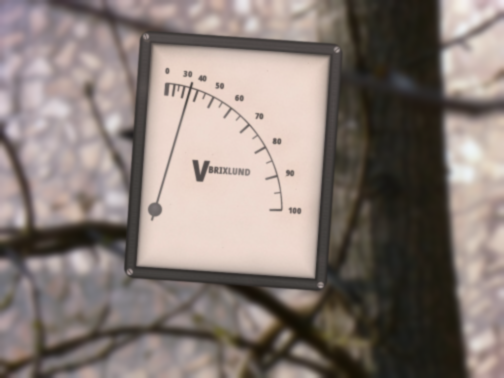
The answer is 35 V
